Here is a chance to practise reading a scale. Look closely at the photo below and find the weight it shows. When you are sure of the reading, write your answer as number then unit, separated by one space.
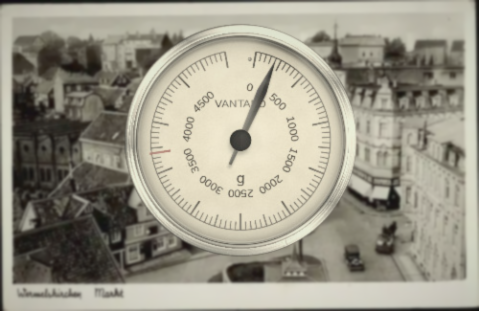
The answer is 200 g
